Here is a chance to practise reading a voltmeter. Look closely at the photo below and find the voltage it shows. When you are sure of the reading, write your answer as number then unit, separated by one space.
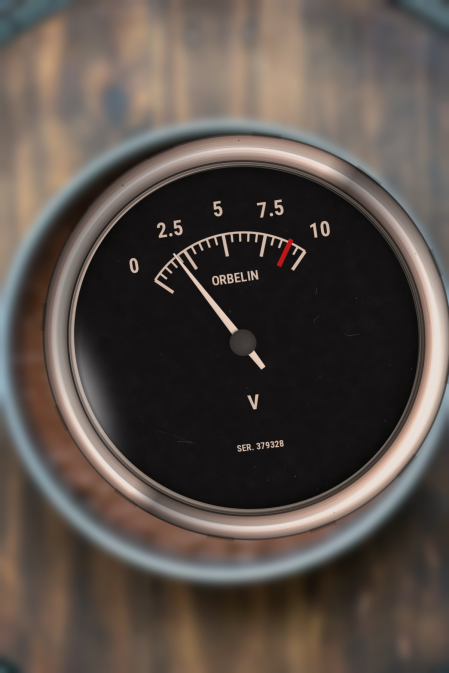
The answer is 2 V
